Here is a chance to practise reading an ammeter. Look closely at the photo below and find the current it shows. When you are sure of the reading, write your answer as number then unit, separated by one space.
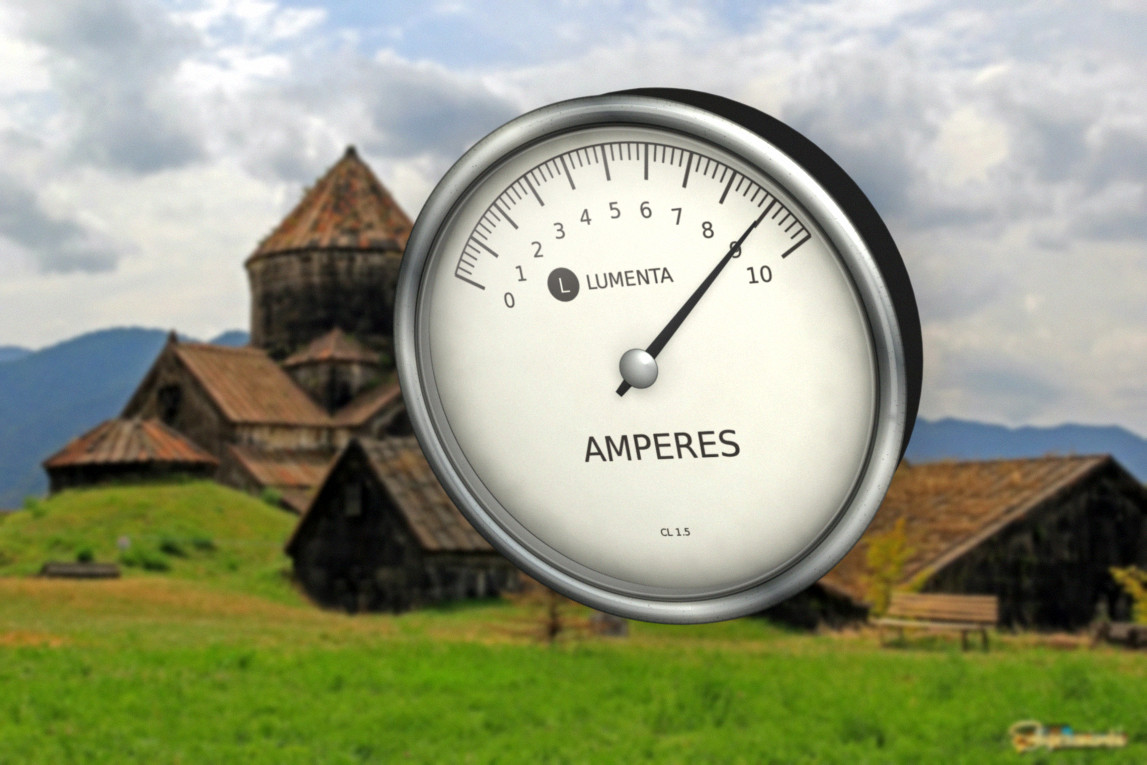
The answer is 9 A
